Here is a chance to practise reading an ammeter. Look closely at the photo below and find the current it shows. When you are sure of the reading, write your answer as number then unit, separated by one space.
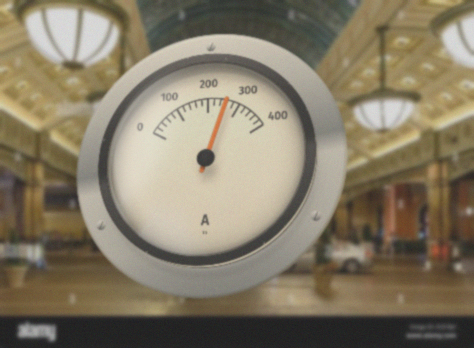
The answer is 260 A
